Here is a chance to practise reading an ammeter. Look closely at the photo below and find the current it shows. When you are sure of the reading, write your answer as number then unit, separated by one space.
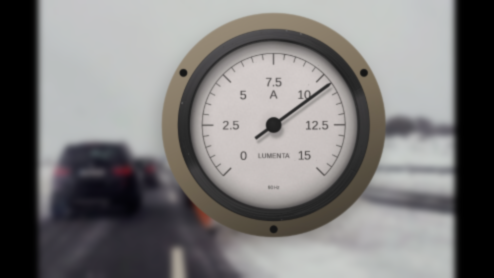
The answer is 10.5 A
